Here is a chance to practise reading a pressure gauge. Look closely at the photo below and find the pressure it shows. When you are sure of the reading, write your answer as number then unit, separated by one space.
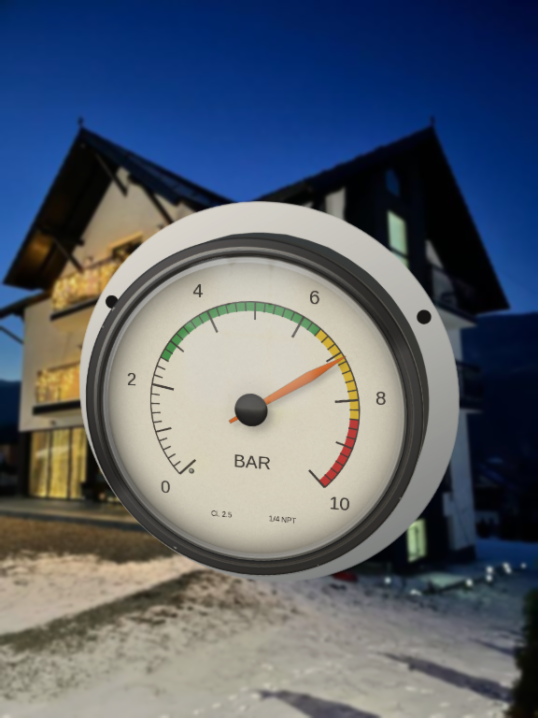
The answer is 7.1 bar
